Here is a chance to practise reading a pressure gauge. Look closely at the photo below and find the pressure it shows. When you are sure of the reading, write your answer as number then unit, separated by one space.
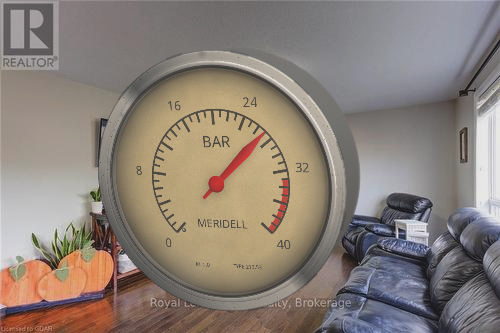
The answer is 27 bar
